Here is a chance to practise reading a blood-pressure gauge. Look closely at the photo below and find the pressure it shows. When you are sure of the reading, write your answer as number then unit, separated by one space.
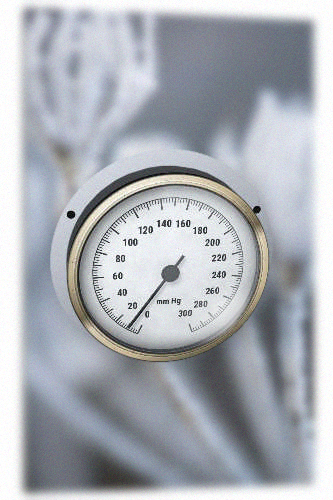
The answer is 10 mmHg
